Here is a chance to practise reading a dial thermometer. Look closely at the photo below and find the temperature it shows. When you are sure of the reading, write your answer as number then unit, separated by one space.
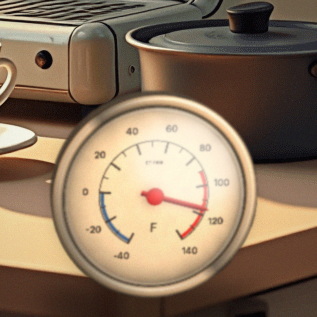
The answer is 115 °F
